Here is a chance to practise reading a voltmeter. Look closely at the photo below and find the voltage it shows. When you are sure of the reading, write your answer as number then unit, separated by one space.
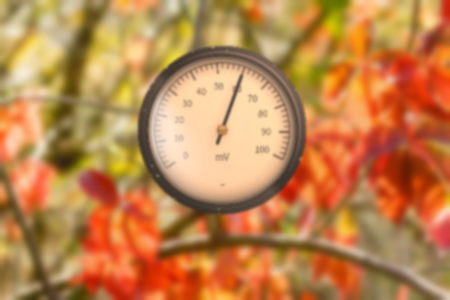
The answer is 60 mV
